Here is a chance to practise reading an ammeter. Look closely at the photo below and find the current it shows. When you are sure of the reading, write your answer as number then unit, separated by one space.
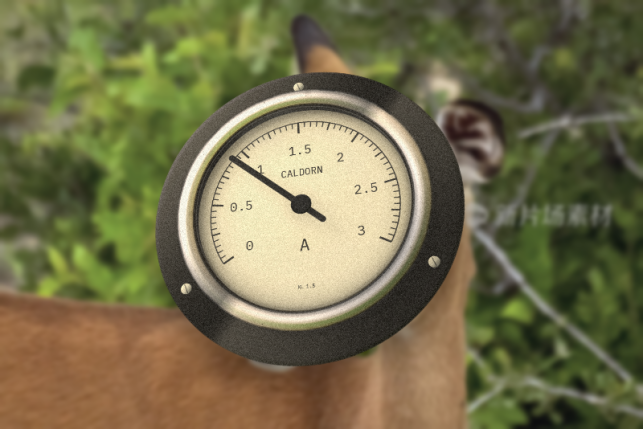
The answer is 0.9 A
